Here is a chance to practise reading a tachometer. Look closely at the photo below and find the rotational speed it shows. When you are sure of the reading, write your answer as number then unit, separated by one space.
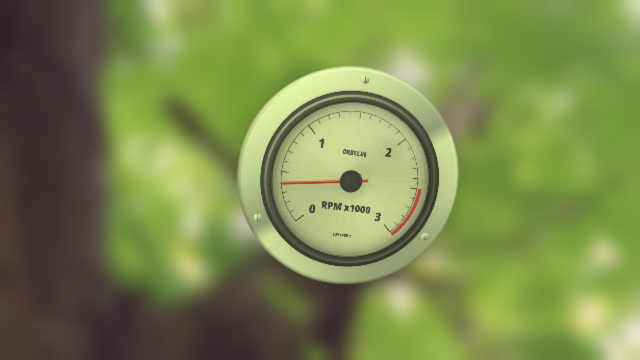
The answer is 400 rpm
